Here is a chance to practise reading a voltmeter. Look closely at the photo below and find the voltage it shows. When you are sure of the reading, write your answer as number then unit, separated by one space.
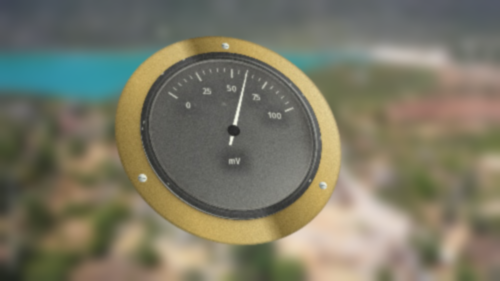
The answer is 60 mV
